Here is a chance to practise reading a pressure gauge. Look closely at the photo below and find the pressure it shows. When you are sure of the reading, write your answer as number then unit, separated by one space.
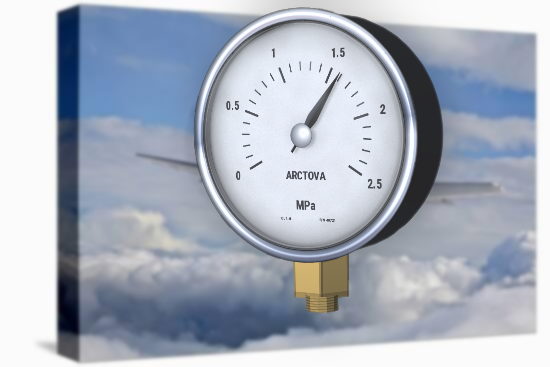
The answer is 1.6 MPa
